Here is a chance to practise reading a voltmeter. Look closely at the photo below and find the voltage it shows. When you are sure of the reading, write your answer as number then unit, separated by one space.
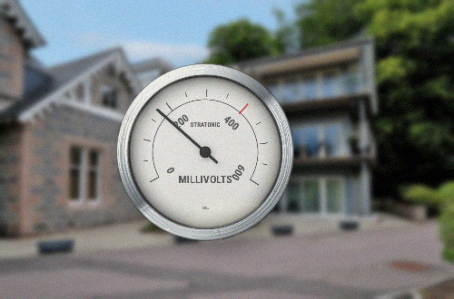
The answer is 175 mV
